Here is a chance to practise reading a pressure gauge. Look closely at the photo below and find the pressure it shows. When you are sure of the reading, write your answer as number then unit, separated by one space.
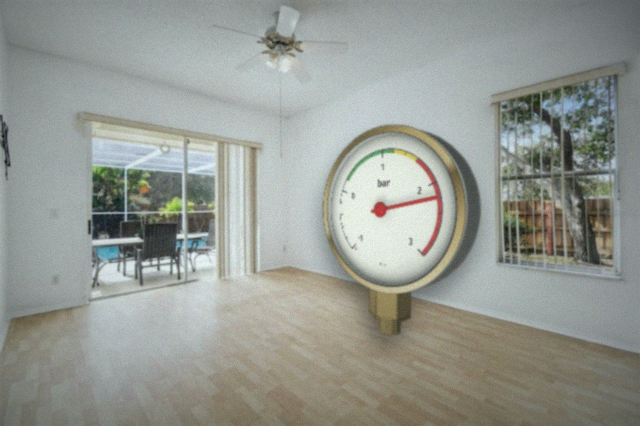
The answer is 2.2 bar
